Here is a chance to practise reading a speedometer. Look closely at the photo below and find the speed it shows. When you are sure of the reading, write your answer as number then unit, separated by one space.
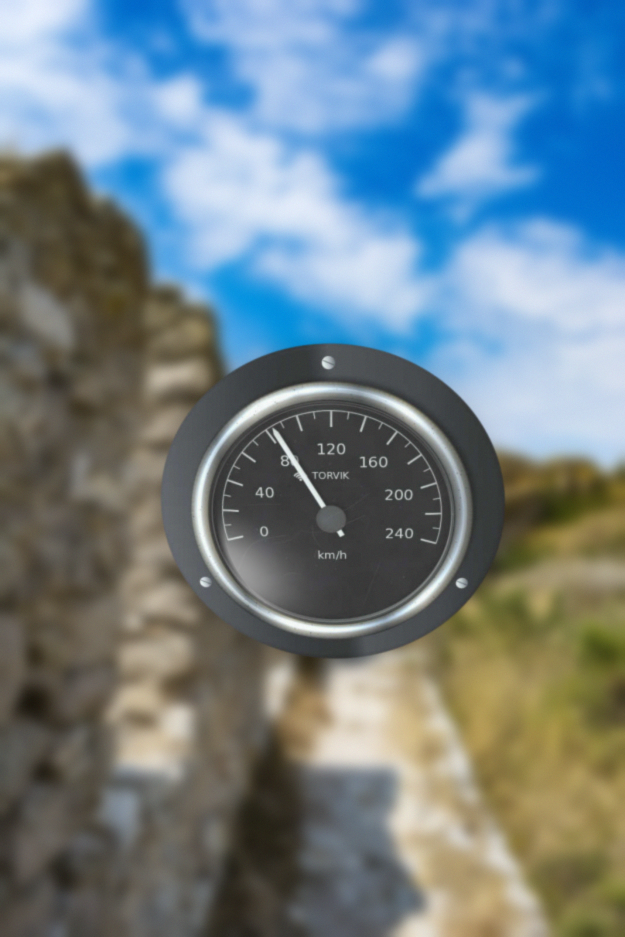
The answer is 85 km/h
